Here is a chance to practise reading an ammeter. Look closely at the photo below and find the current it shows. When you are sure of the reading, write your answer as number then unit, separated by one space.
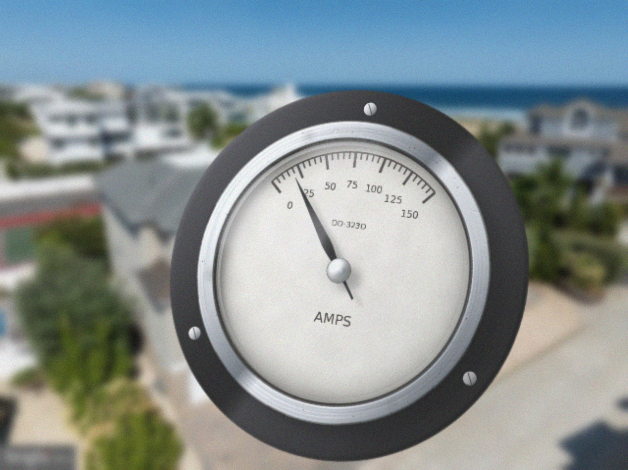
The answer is 20 A
